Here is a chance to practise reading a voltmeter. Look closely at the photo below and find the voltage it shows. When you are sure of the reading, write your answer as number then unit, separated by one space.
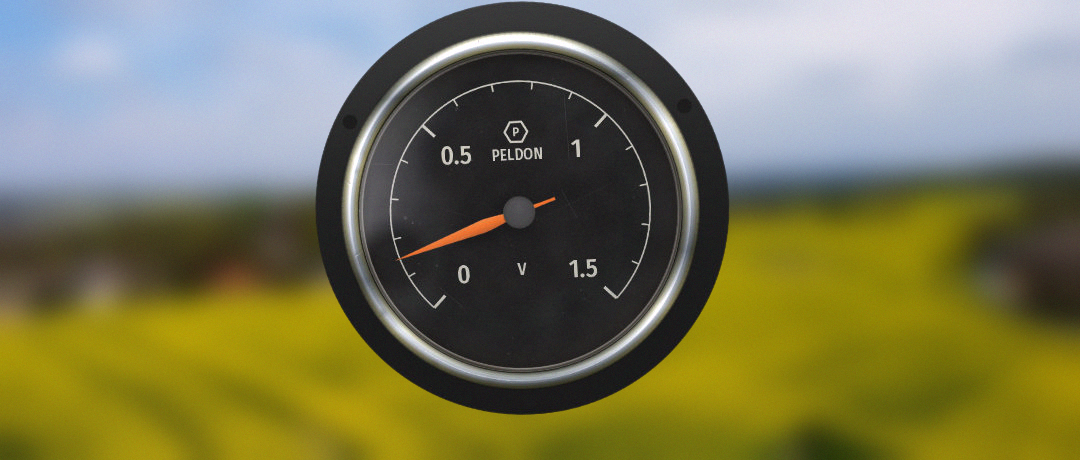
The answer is 0.15 V
